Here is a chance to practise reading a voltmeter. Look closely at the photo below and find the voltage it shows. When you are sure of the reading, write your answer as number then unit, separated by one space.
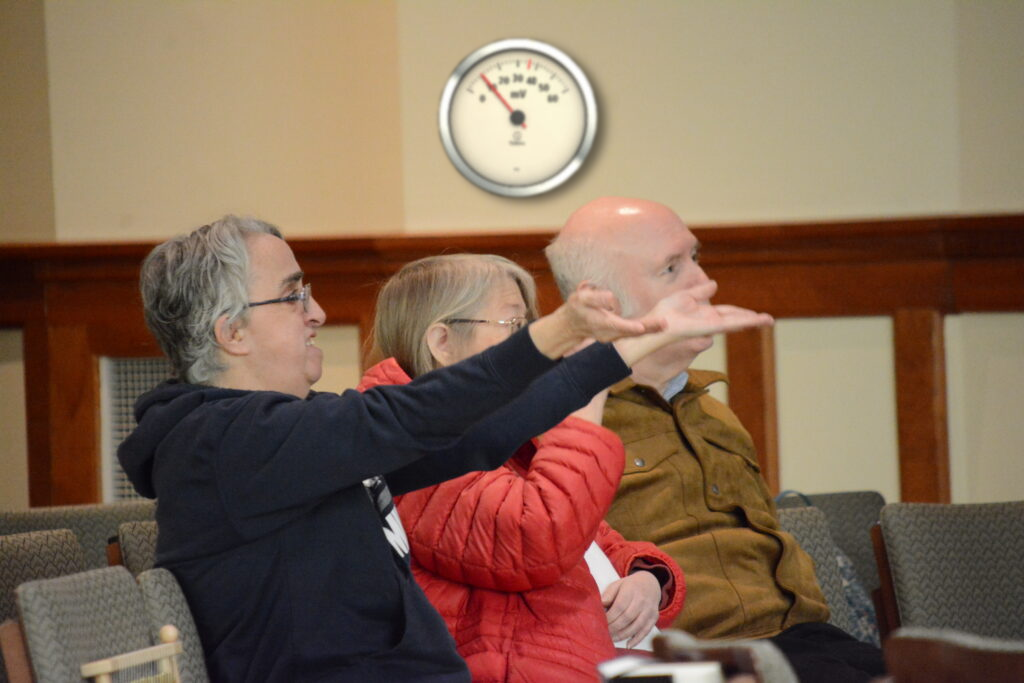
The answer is 10 mV
